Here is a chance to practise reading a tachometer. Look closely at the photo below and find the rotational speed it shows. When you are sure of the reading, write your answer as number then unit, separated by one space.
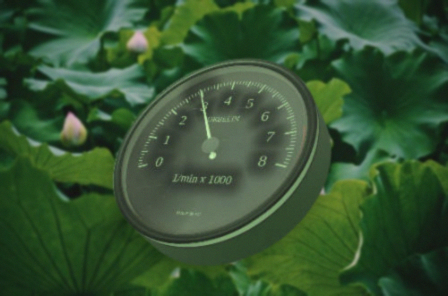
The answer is 3000 rpm
